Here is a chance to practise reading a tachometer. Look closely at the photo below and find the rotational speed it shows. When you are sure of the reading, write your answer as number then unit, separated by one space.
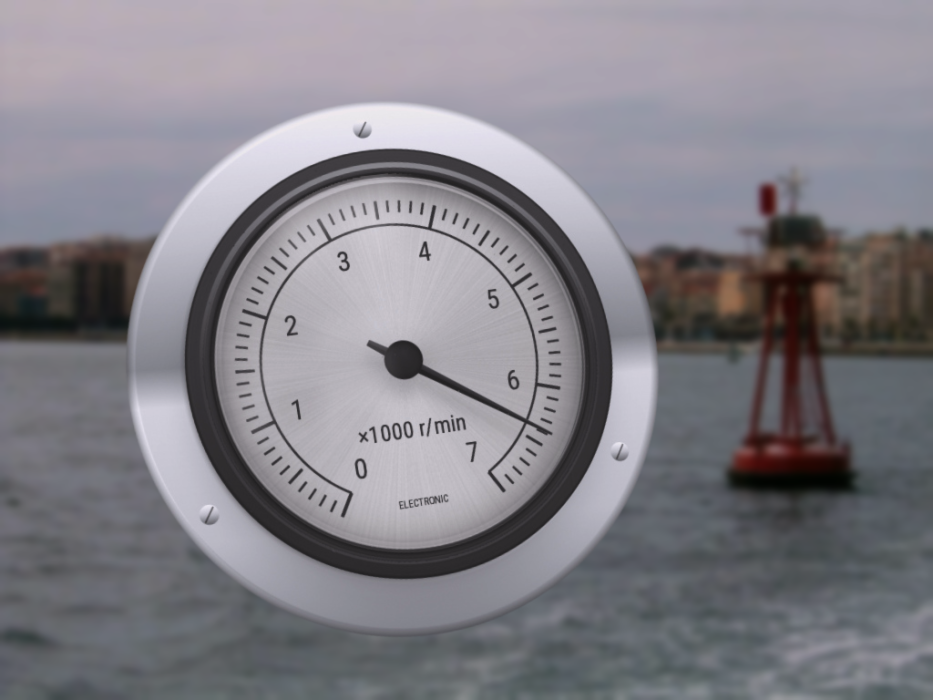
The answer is 6400 rpm
